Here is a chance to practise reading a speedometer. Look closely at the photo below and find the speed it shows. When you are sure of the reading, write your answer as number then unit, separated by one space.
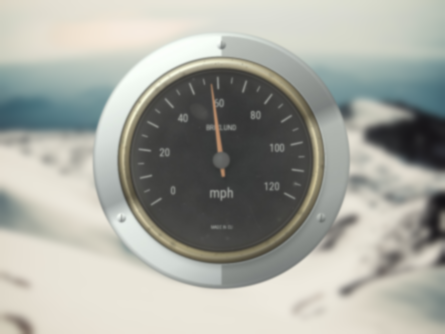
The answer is 57.5 mph
